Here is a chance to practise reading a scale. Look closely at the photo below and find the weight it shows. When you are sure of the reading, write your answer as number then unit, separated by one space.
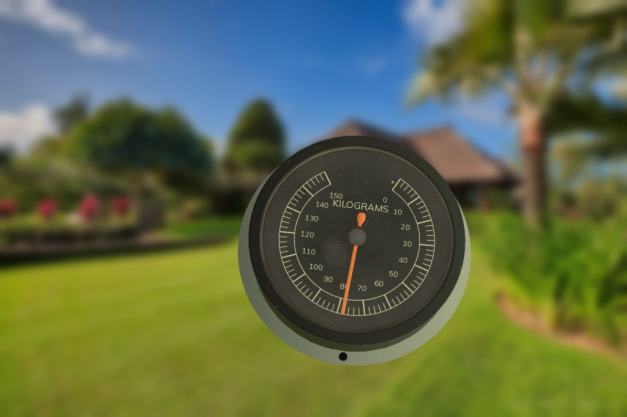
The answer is 78 kg
